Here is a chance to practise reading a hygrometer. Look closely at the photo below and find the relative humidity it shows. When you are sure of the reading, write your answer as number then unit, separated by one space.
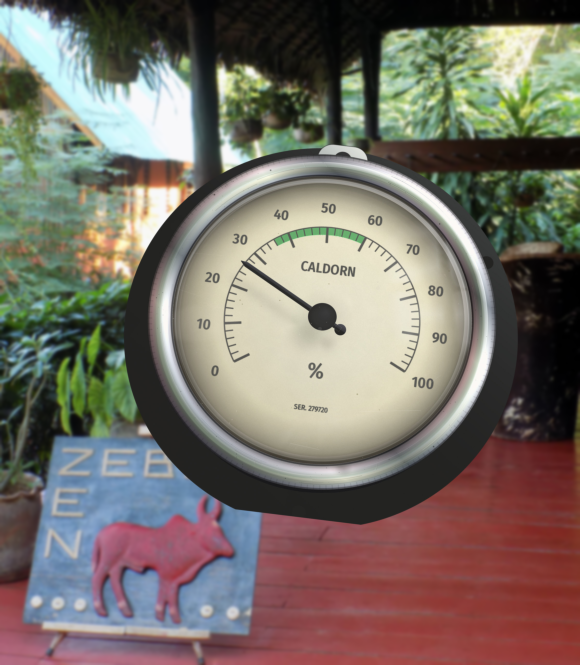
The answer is 26 %
